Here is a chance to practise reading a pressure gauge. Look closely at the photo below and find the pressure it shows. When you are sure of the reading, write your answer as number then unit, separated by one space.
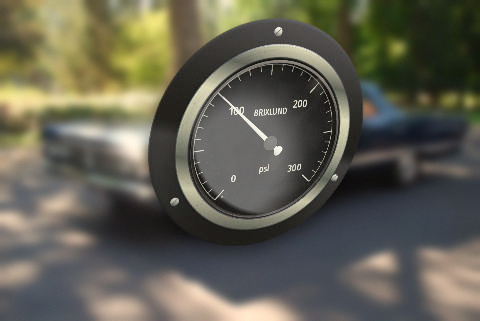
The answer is 100 psi
